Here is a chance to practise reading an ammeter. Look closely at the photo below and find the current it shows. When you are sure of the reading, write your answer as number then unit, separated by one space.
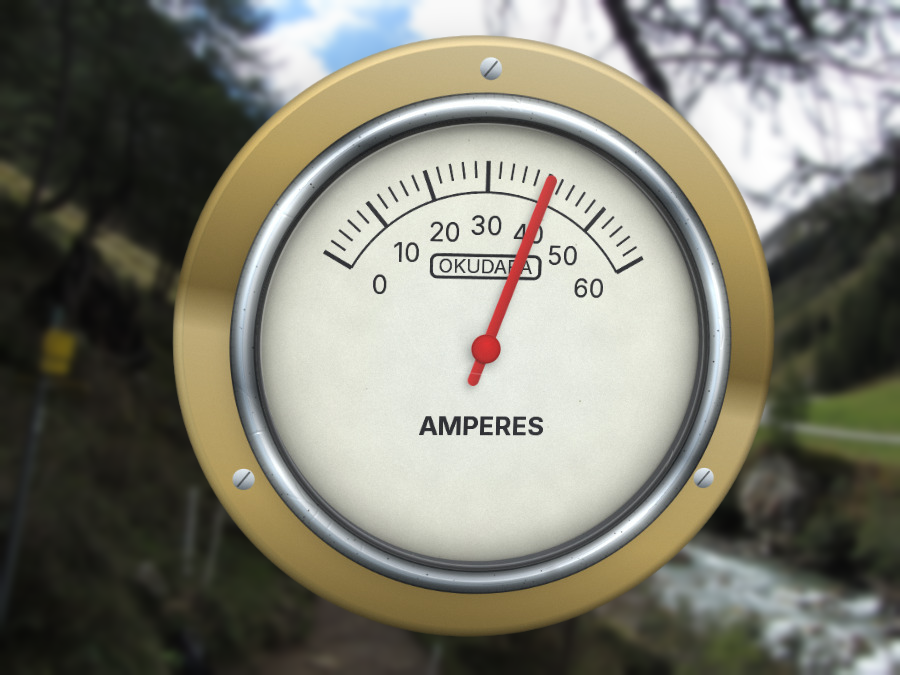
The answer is 40 A
